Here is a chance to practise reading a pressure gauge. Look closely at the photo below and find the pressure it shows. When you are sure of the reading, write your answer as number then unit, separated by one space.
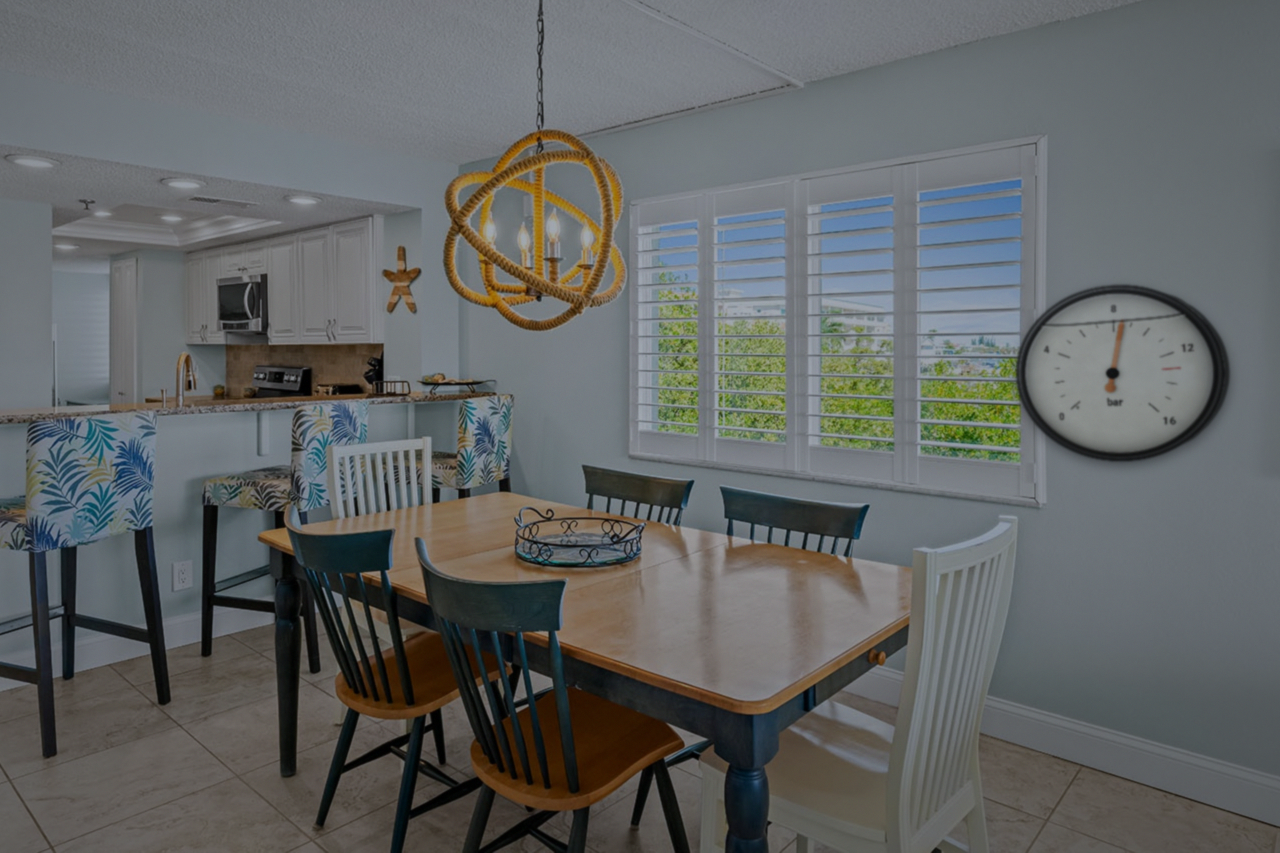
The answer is 8.5 bar
